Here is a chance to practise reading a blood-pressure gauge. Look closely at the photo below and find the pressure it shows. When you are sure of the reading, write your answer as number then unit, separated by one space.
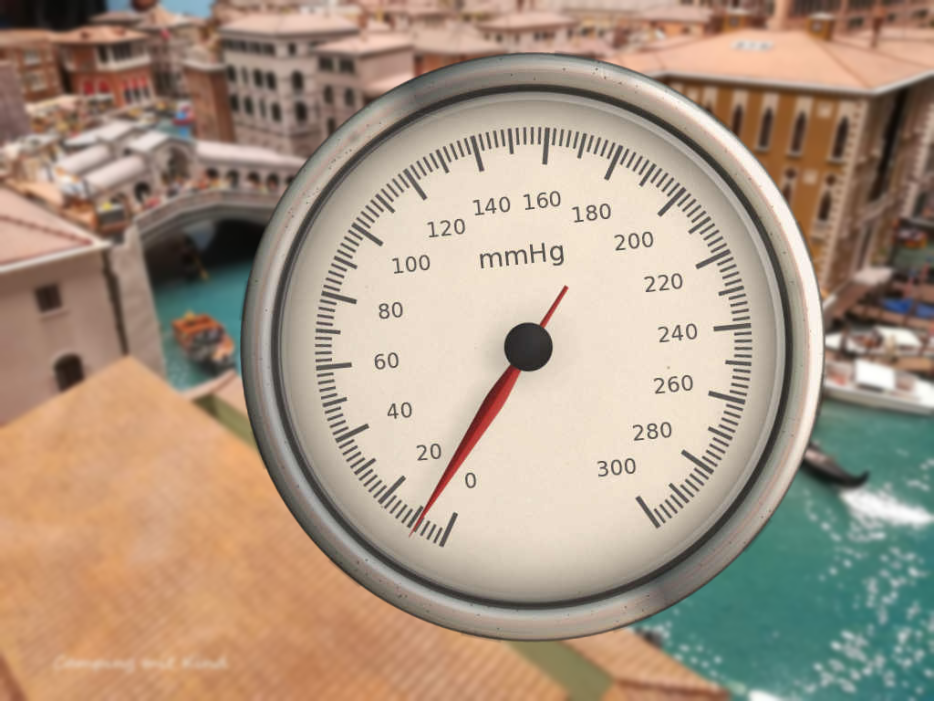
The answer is 8 mmHg
